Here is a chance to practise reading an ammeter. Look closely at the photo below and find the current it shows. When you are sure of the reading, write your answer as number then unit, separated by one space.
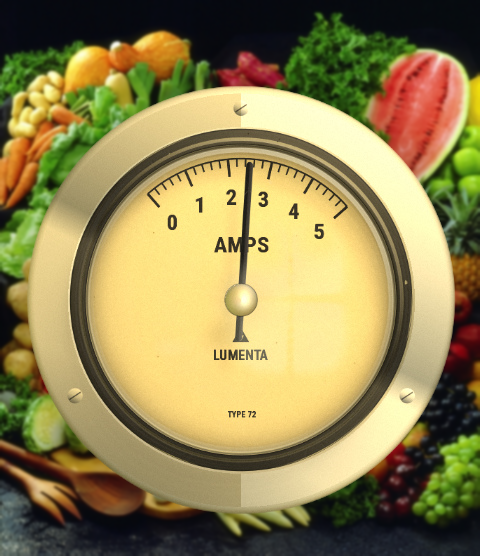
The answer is 2.5 A
